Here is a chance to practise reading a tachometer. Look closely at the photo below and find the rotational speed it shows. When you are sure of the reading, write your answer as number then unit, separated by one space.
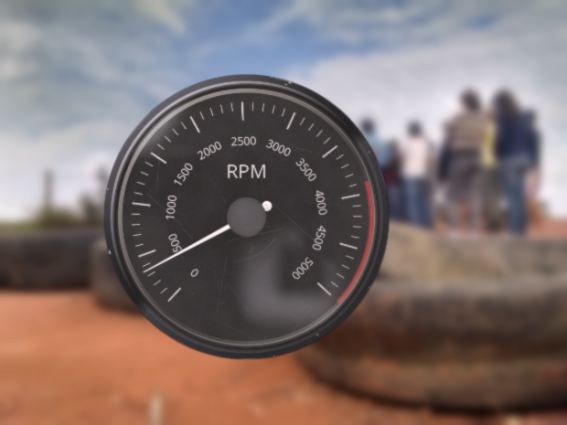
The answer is 350 rpm
